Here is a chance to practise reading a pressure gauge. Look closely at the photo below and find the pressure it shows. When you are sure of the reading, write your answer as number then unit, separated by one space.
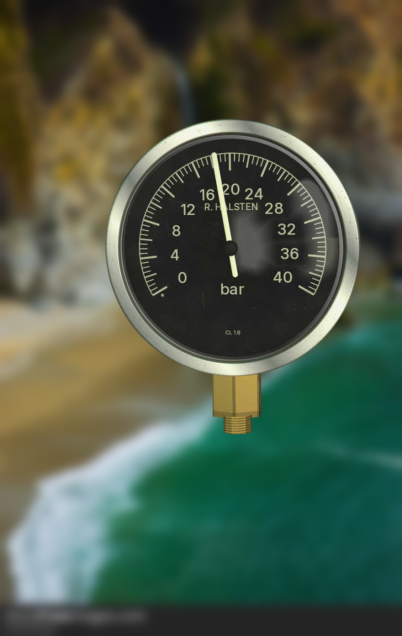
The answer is 18.5 bar
